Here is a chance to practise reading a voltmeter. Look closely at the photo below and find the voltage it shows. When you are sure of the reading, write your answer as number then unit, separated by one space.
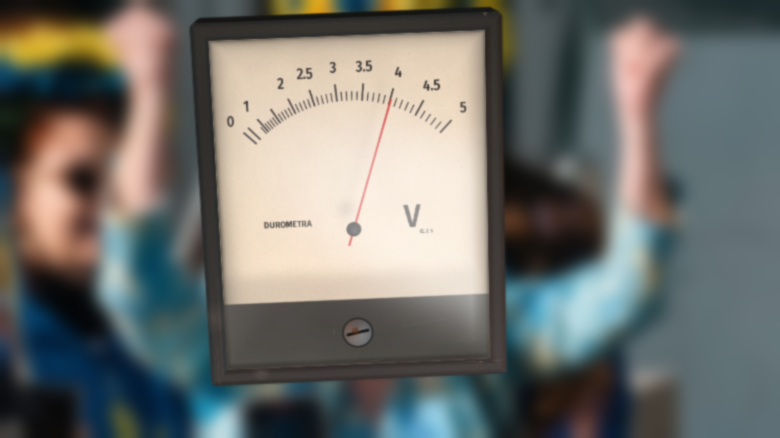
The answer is 4 V
